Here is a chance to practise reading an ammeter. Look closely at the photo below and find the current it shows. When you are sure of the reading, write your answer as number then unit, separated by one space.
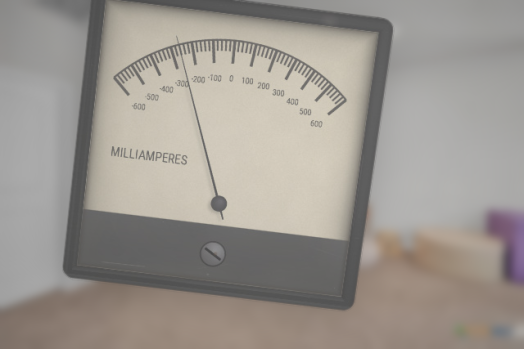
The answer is -260 mA
